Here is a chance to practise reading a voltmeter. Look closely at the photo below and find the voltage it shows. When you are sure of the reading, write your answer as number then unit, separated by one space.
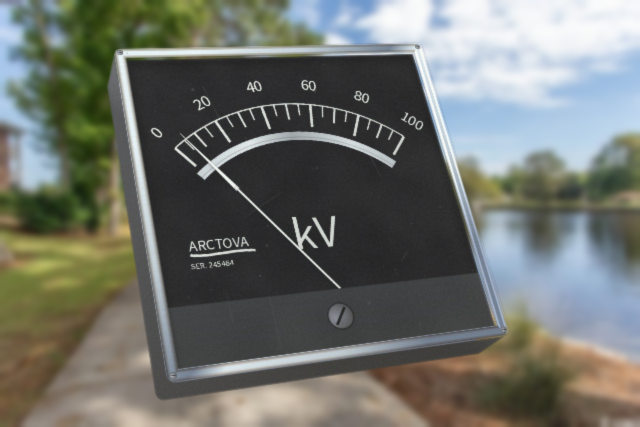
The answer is 5 kV
